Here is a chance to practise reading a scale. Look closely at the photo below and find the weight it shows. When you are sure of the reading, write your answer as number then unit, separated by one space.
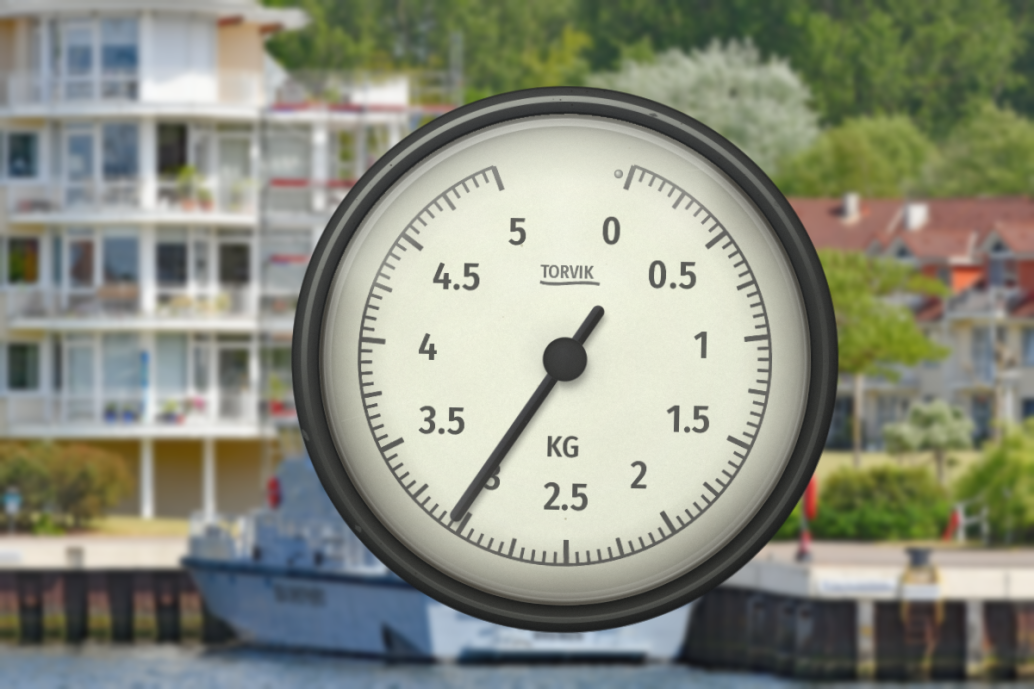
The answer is 3.05 kg
